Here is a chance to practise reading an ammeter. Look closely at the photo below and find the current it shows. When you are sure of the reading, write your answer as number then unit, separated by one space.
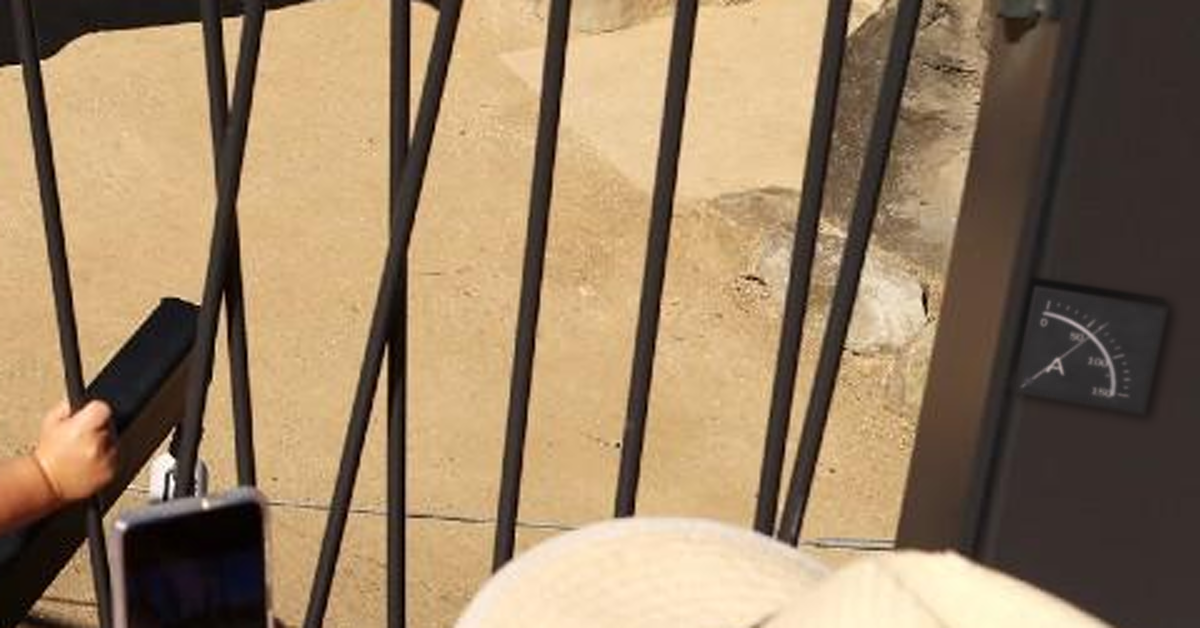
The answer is 60 A
